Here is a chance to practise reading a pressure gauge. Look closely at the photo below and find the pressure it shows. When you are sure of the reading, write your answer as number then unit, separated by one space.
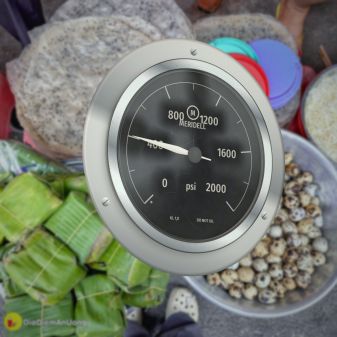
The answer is 400 psi
